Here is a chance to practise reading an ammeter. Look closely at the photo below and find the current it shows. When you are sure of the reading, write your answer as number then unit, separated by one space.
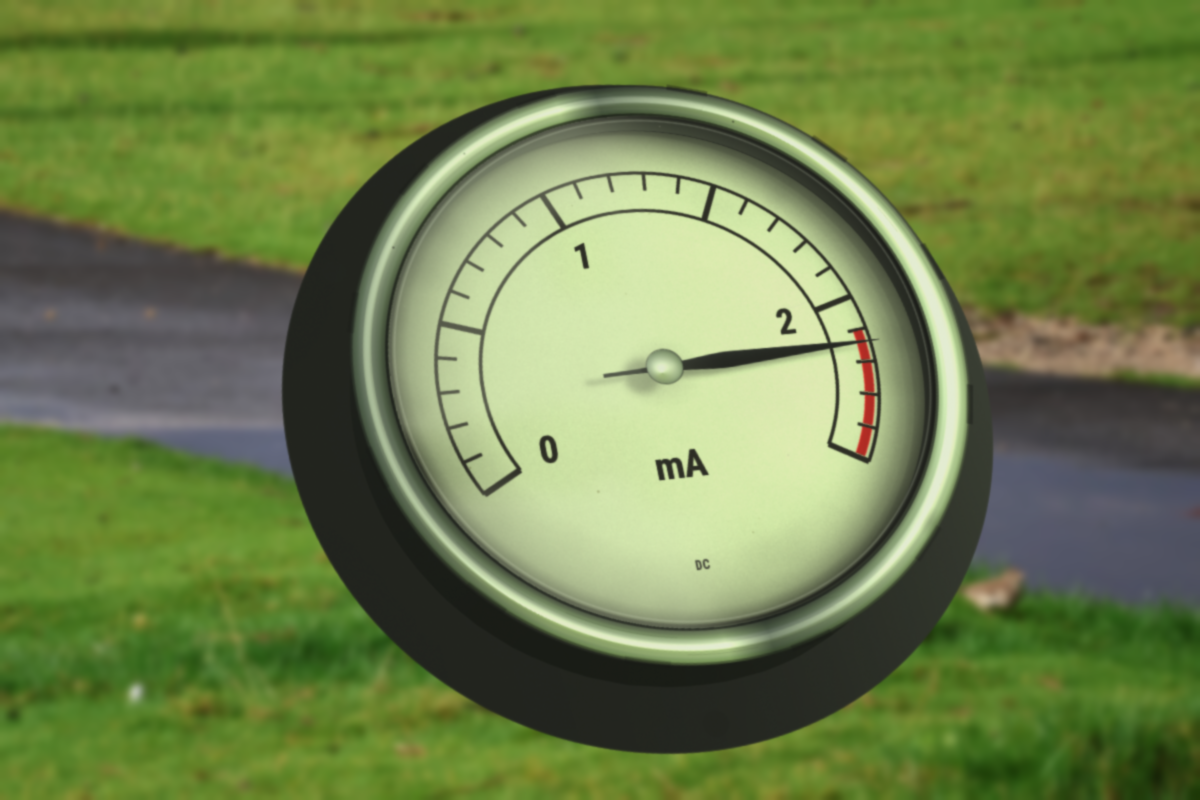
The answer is 2.15 mA
